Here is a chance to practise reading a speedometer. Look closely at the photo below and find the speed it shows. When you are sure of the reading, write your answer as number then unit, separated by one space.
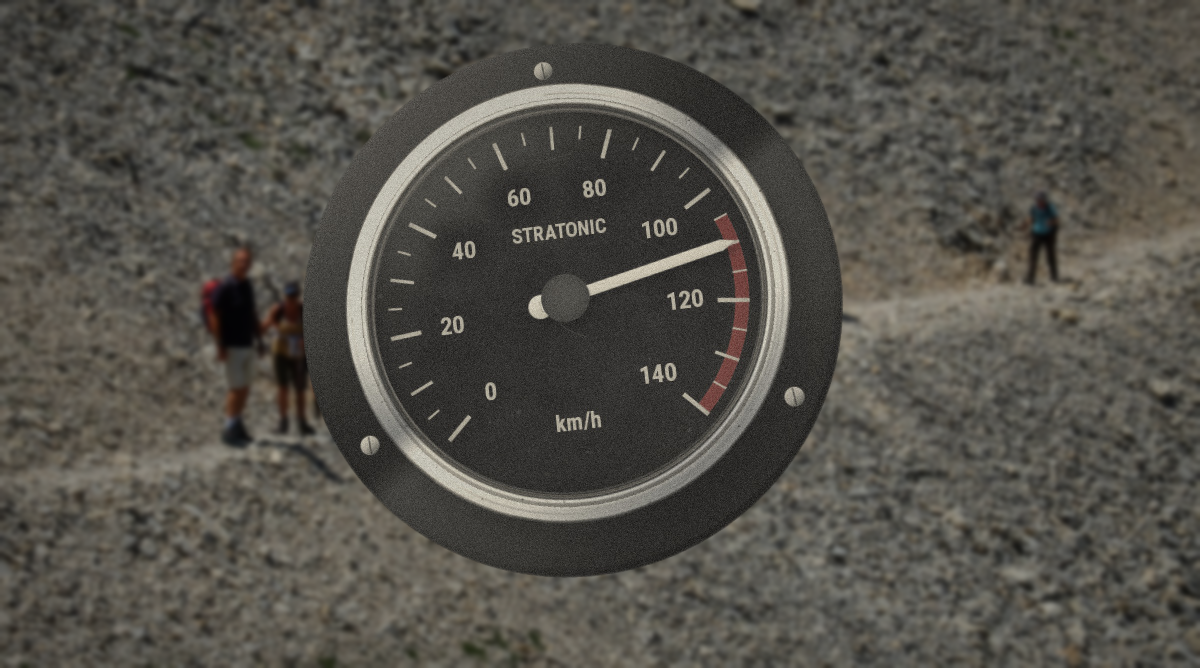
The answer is 110 km/h
